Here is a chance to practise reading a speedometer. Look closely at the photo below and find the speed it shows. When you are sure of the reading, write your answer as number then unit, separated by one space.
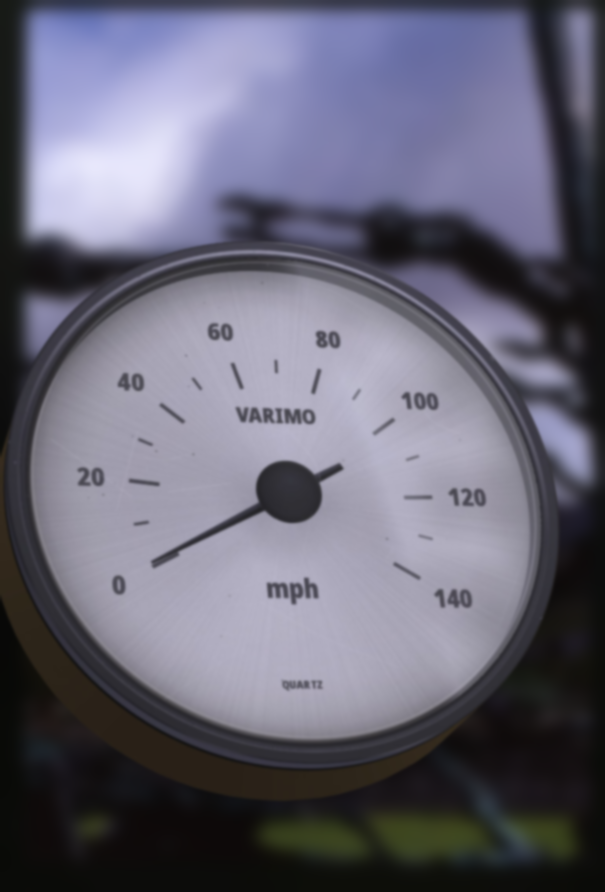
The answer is 0 mph
